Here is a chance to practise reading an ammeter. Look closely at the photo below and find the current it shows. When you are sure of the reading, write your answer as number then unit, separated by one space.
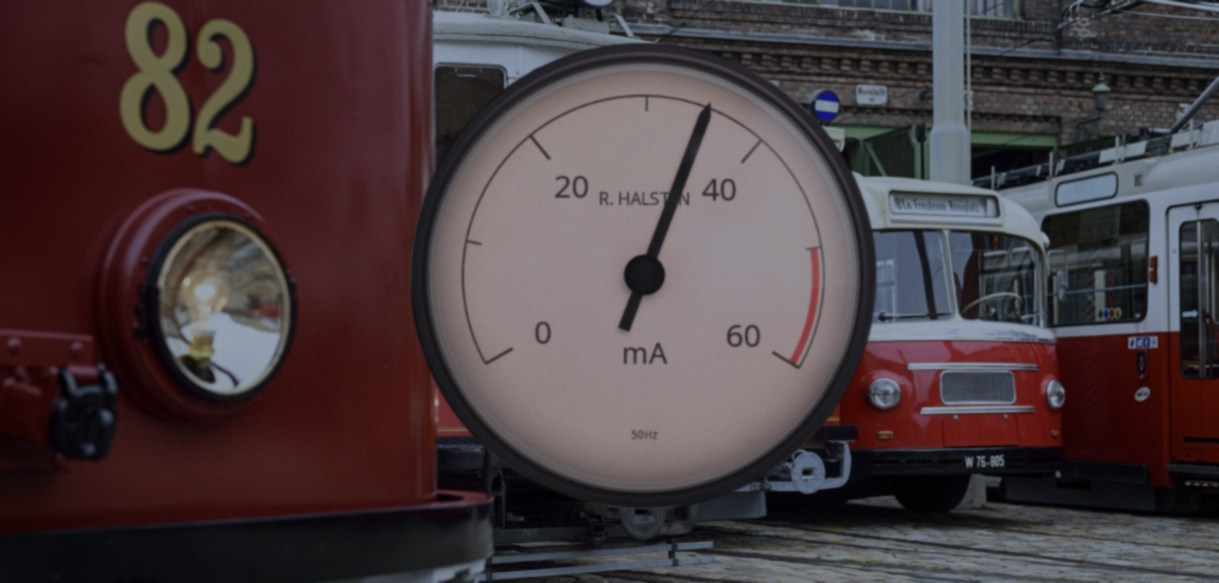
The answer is 35 mA
